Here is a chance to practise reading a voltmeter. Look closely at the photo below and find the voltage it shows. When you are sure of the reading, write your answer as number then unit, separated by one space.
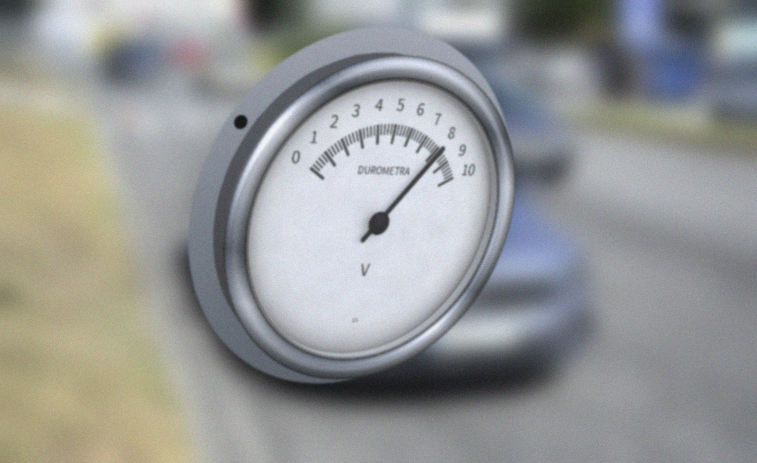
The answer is 8 V
